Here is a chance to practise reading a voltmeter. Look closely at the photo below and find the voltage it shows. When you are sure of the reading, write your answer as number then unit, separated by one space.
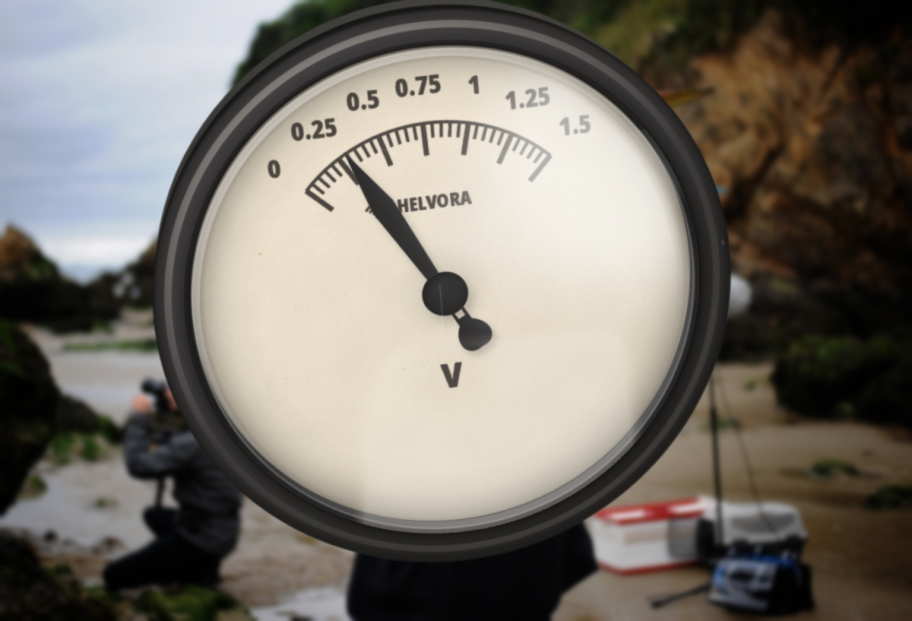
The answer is 0.3 V
